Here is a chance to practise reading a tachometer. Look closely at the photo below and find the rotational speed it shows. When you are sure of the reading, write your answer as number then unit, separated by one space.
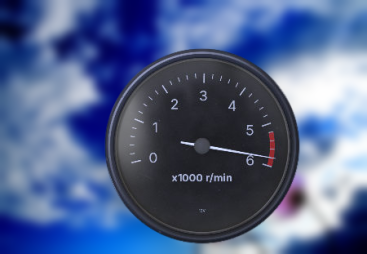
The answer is 5800 rpm
